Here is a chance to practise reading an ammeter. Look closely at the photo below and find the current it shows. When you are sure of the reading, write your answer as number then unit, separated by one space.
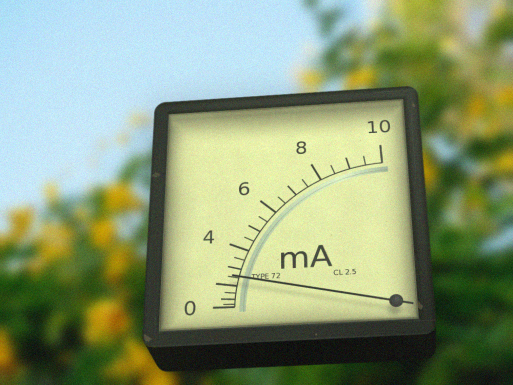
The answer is 2.5 mA
